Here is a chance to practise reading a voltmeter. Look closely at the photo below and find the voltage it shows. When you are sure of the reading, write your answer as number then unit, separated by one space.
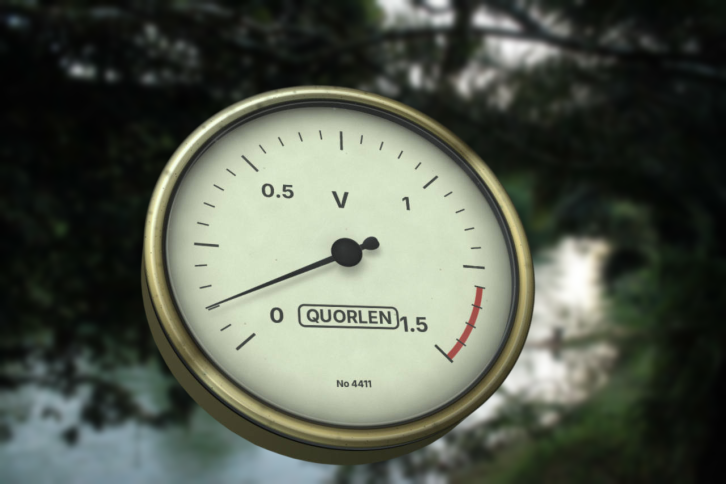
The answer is 0.1 V
